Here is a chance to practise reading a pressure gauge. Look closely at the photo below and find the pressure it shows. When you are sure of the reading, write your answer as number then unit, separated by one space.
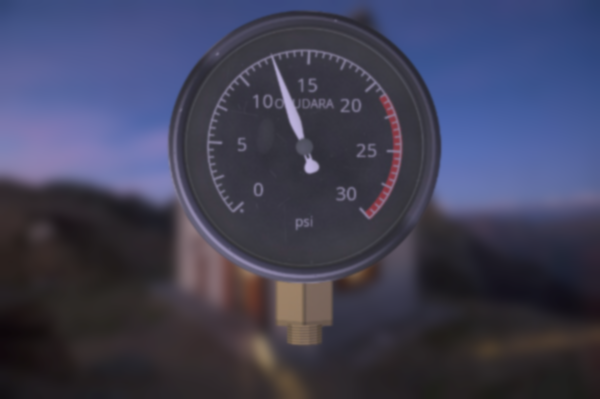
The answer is 12.5 psi
